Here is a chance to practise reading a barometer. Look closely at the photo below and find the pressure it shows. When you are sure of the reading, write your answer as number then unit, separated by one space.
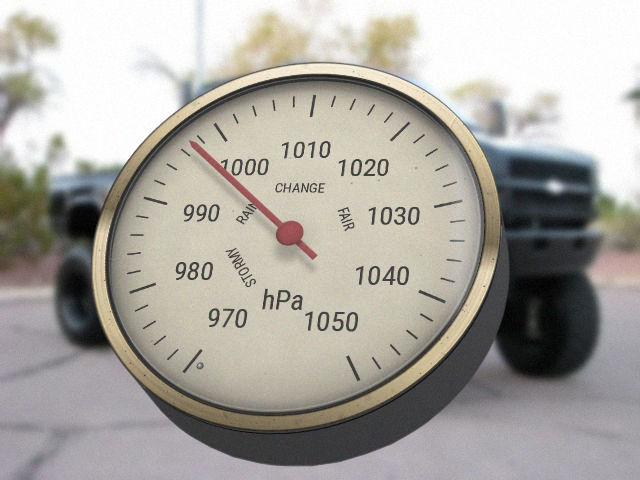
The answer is 997 hPa
